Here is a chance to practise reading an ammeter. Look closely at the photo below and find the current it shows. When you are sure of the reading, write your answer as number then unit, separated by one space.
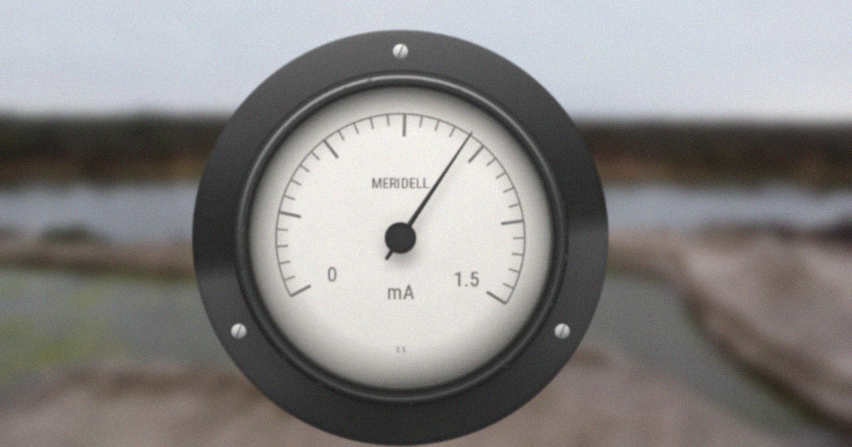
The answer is 0.95 mA
